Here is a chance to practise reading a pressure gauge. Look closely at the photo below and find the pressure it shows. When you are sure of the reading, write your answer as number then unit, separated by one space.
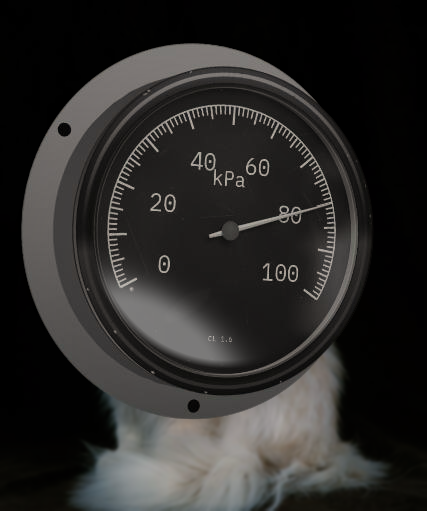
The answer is 80 kPa
